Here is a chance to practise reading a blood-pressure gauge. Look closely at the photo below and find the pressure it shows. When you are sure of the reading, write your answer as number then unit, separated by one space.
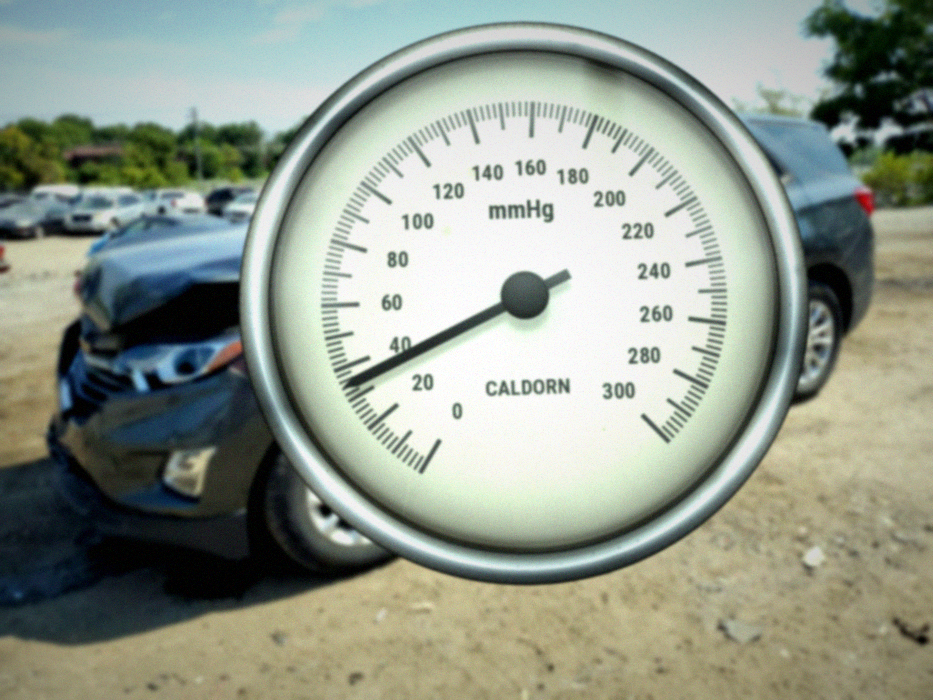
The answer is 34 mmHg
